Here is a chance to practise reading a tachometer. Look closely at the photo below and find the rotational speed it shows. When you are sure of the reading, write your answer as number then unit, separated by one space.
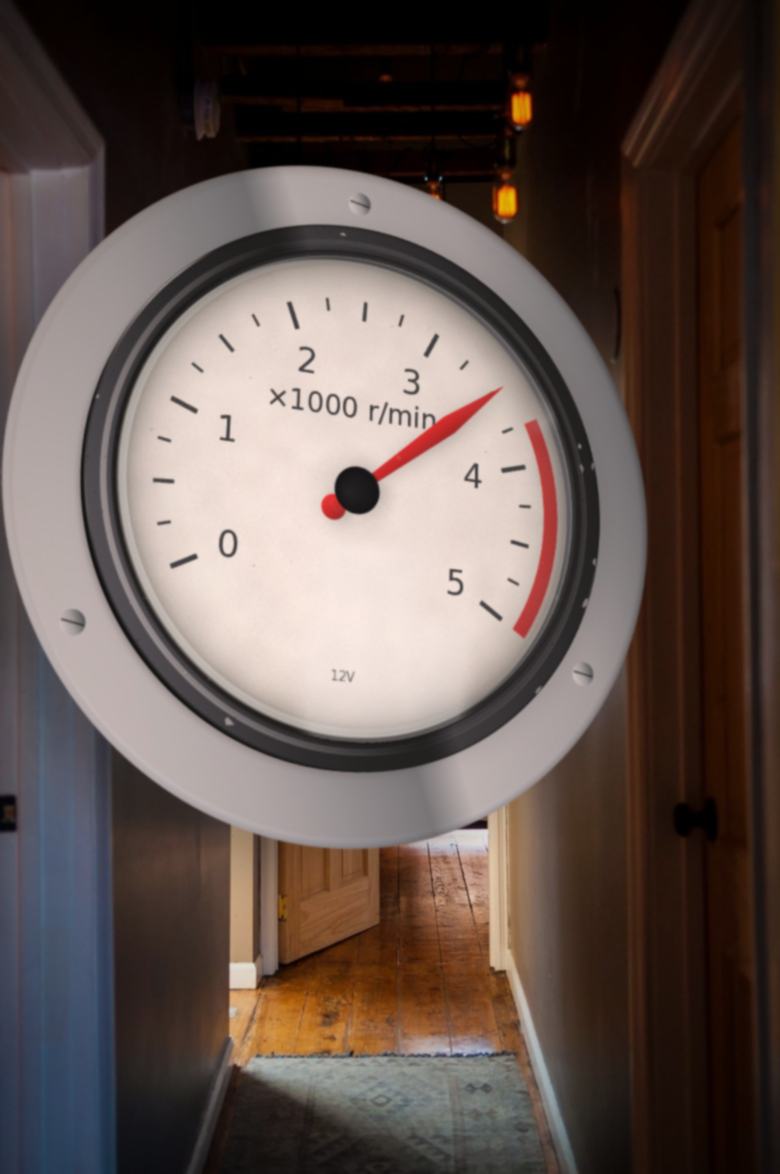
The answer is 3500 rpm
